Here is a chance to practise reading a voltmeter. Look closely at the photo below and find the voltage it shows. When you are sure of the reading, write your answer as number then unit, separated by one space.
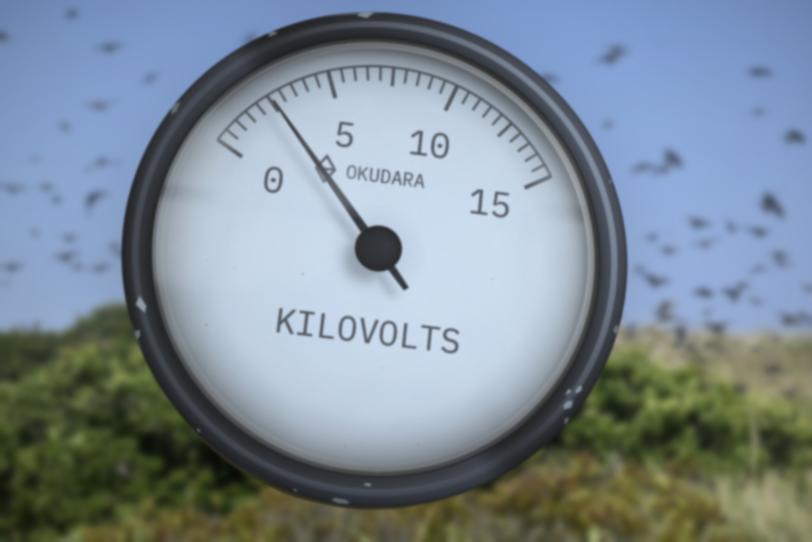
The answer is 2.5 kV
